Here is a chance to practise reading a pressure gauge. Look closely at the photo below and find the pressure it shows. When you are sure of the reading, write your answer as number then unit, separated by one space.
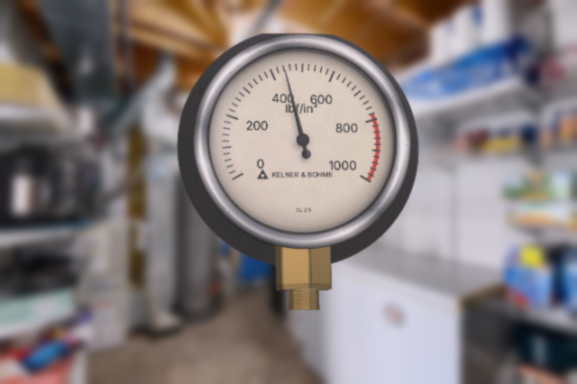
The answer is 440 psi
